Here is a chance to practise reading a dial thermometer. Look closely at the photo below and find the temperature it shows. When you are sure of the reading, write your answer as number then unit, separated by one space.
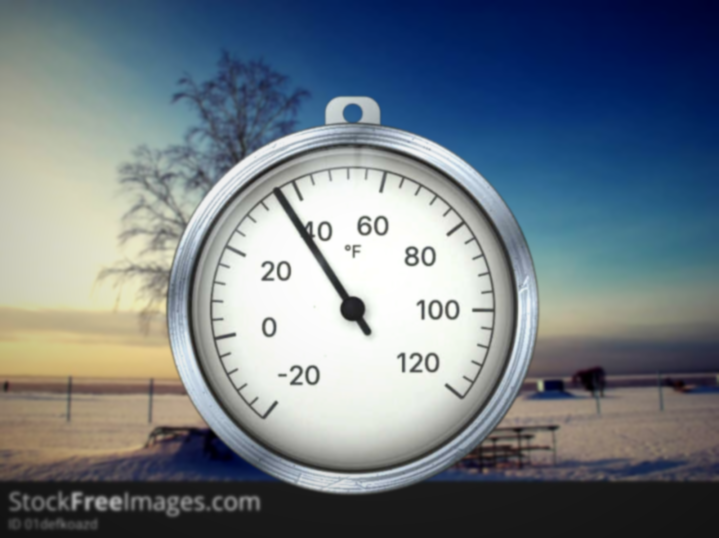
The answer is 36 °F
